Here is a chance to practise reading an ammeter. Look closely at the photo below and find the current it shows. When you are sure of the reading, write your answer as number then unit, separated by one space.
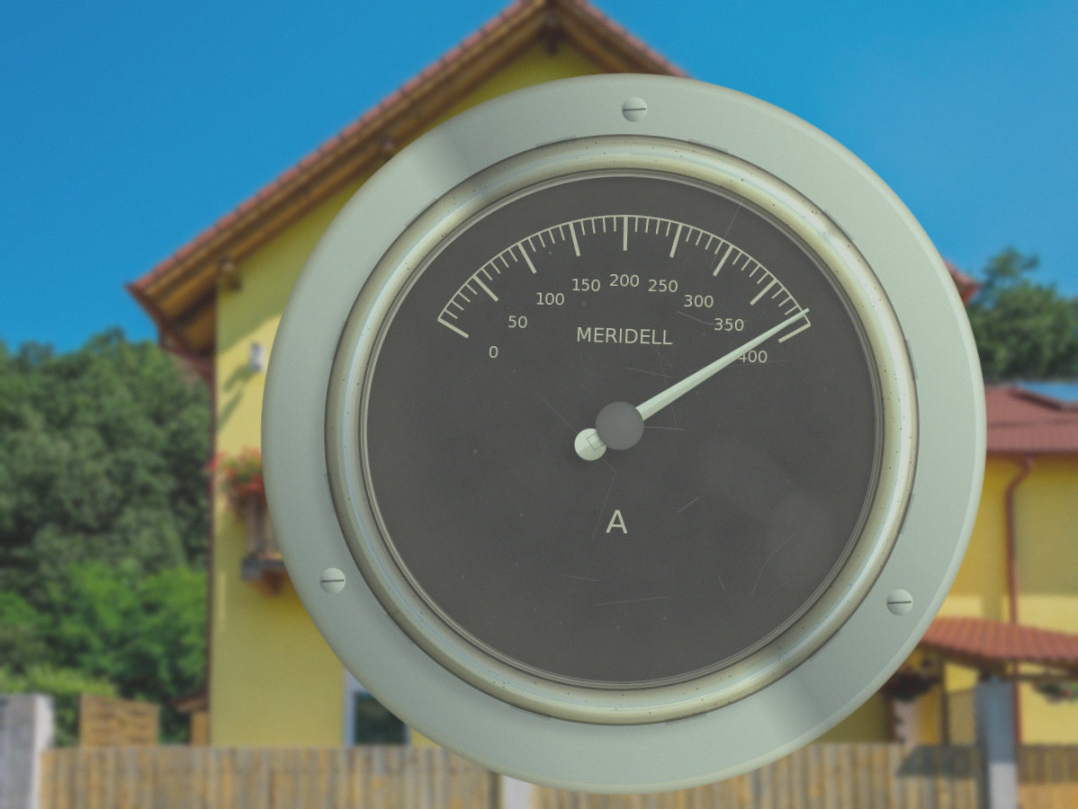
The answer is 390 A
